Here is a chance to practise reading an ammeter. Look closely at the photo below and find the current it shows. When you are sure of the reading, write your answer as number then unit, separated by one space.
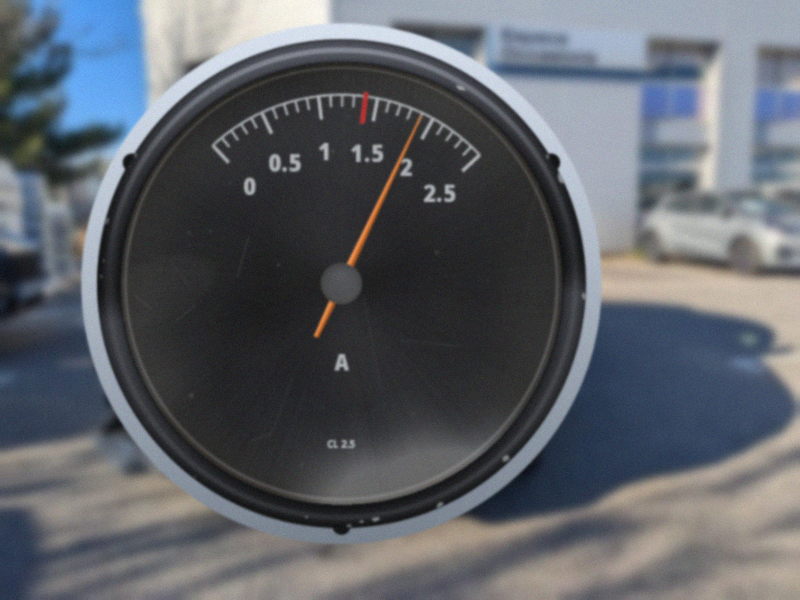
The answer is 1.9 A
